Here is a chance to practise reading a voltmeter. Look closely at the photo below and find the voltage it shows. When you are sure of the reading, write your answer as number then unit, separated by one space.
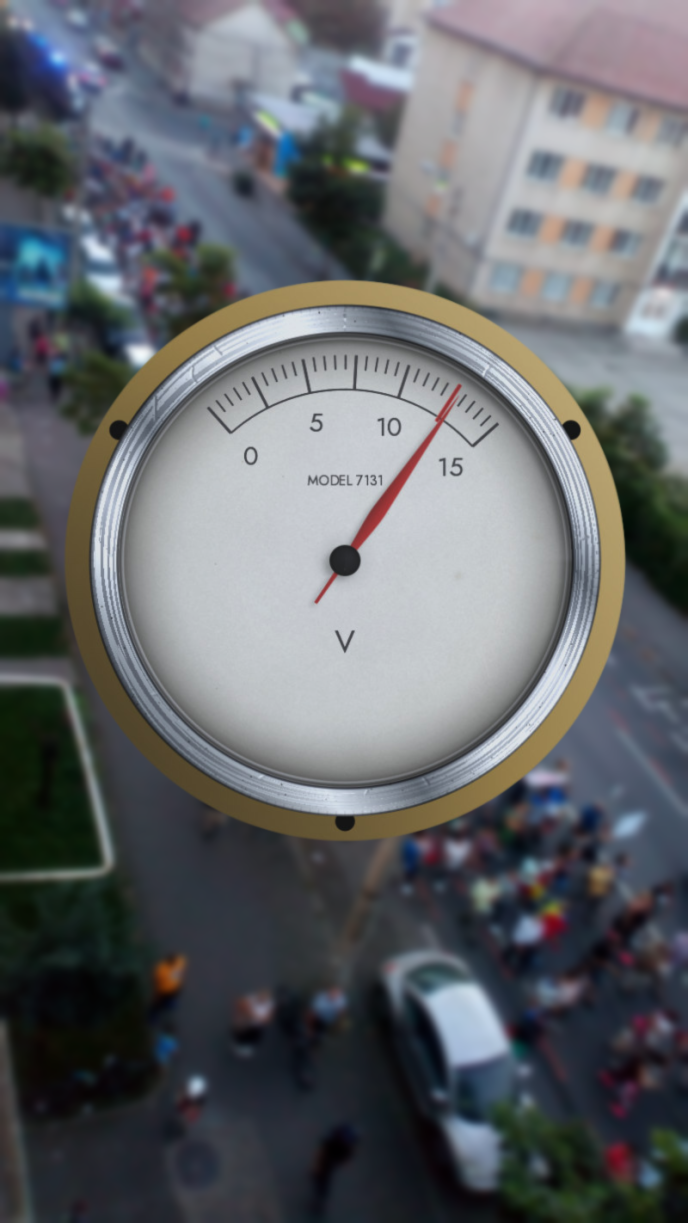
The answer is 12.75 V
